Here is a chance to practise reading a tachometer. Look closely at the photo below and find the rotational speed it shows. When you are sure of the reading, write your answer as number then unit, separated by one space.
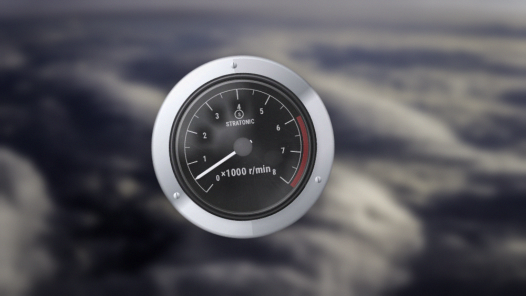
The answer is 500 rpm
